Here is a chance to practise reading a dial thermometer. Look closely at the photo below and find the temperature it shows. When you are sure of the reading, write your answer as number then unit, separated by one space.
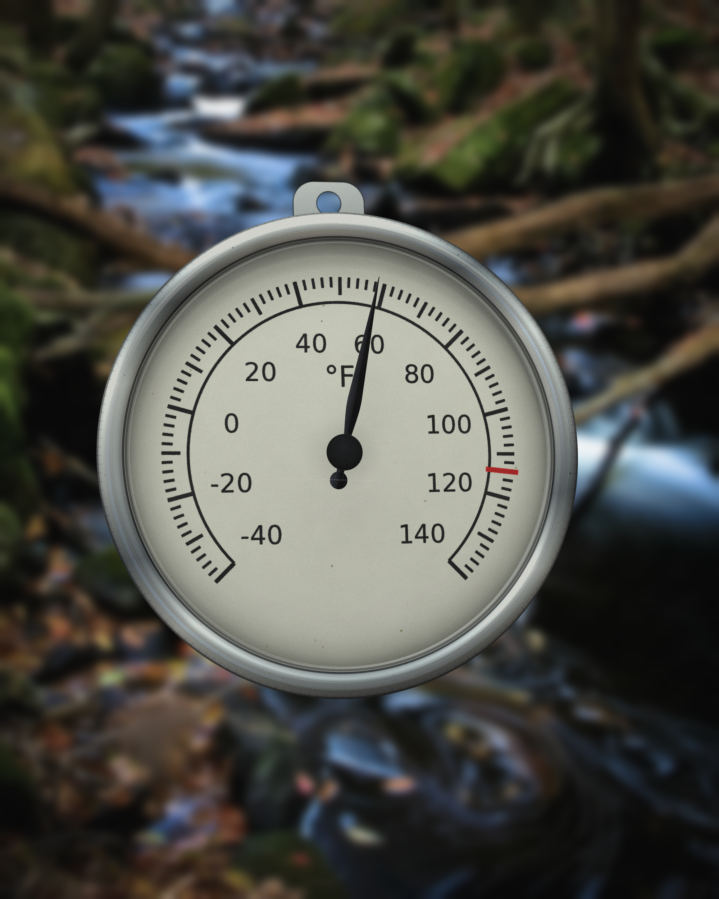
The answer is 58 °F
